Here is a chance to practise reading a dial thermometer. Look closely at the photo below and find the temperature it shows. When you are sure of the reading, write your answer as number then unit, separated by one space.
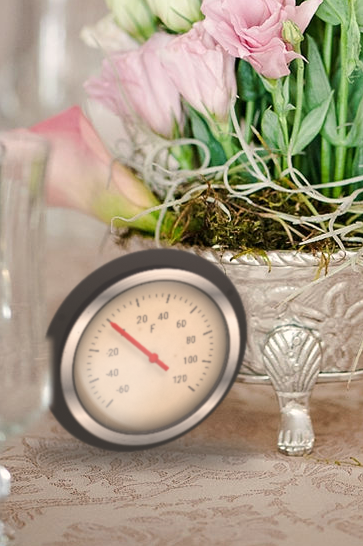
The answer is 0 °F
